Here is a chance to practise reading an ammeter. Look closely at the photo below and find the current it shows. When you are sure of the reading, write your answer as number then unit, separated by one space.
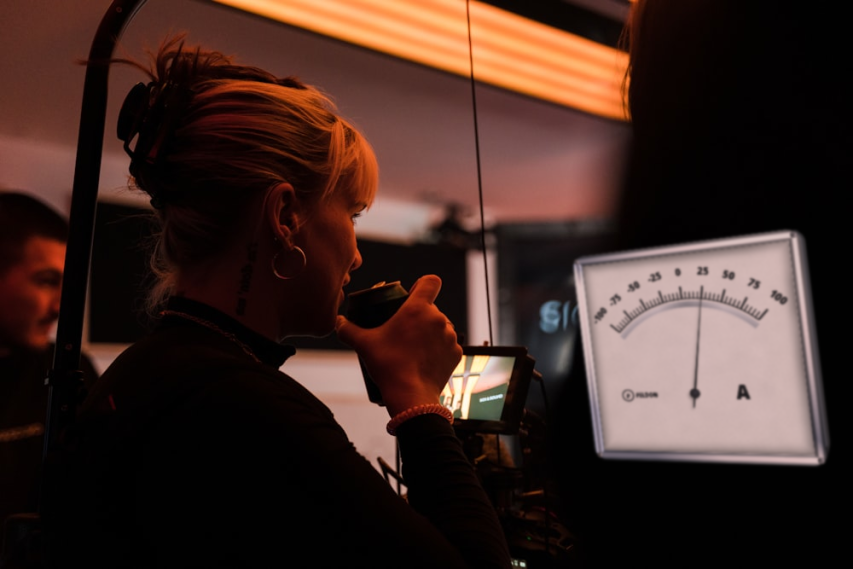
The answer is 25 A
